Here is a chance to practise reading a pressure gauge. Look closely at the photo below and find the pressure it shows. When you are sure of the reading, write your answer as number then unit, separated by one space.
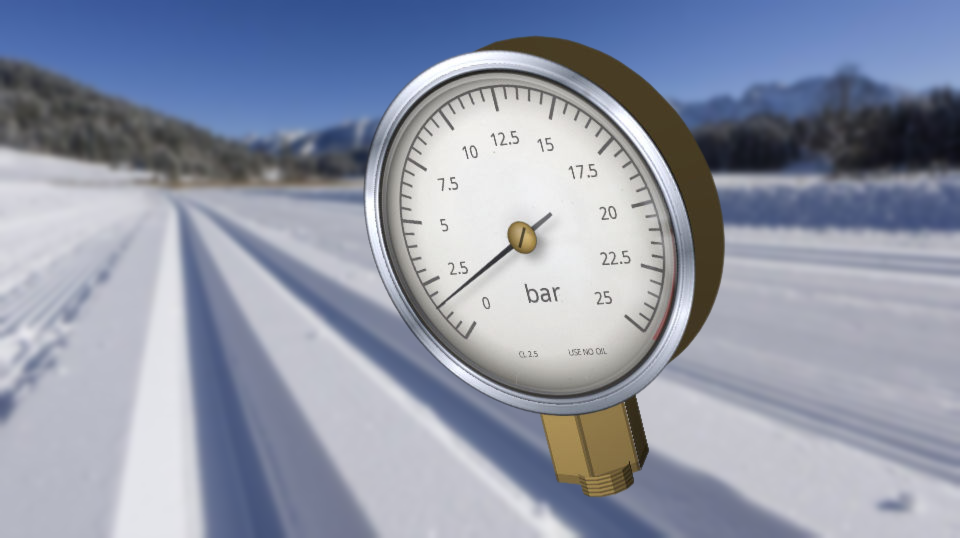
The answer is 1.5 bar
